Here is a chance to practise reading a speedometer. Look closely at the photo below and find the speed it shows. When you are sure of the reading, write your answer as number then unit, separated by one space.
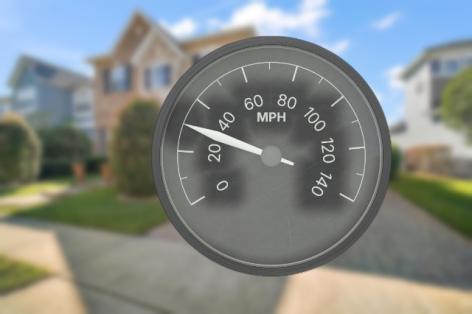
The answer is 30 mph
